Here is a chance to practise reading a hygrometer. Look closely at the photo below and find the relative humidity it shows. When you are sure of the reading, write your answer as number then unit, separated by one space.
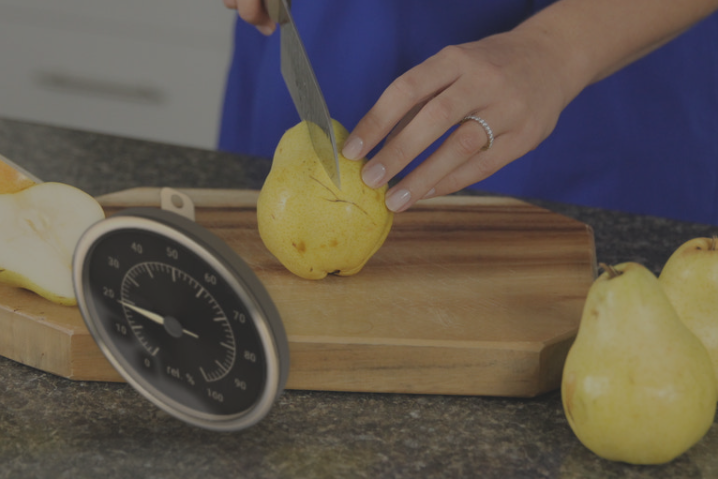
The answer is 20 %
